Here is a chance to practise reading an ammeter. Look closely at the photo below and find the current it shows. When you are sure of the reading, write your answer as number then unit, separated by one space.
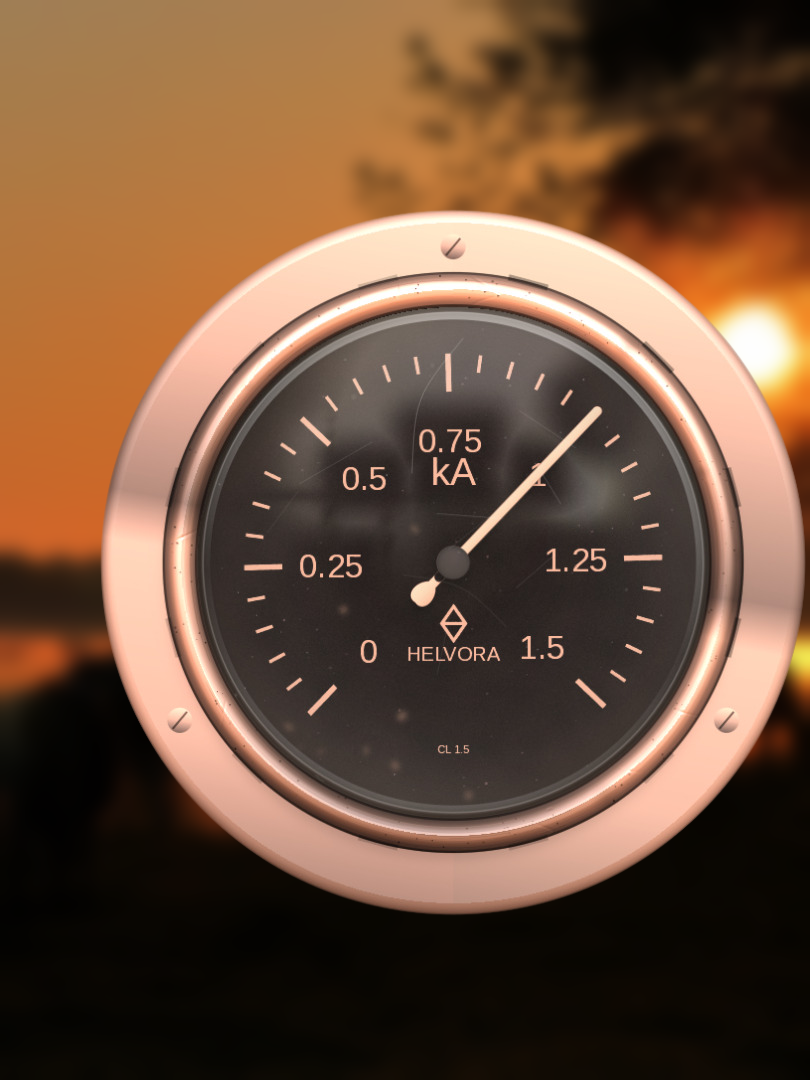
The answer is 1 kA
